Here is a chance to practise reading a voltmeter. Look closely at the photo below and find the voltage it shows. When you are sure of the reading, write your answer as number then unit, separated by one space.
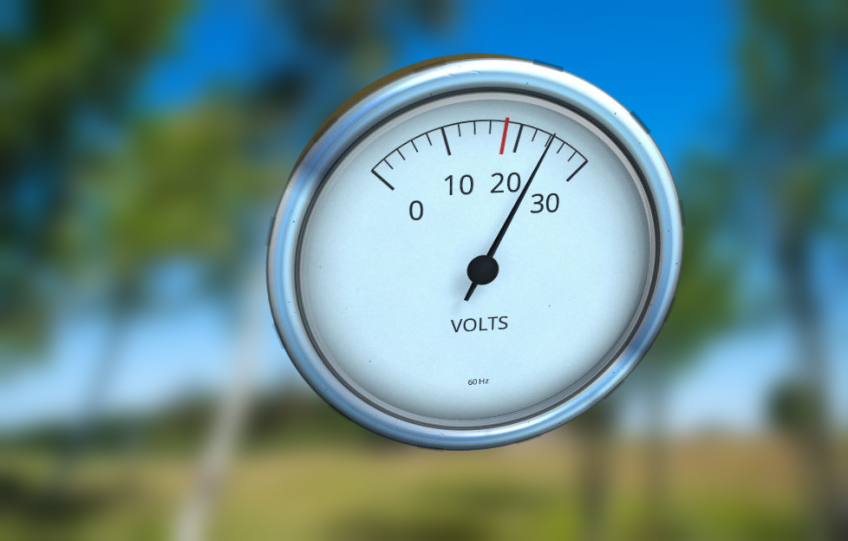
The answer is 24 V
